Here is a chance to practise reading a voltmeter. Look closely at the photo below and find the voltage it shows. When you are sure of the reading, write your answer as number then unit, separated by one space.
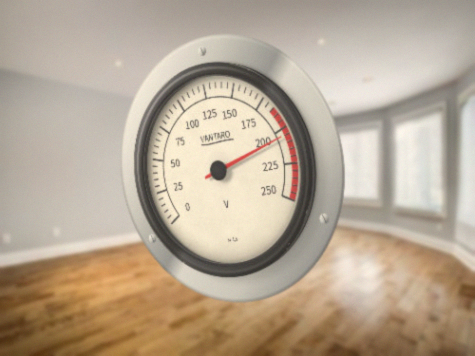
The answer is 205 V
